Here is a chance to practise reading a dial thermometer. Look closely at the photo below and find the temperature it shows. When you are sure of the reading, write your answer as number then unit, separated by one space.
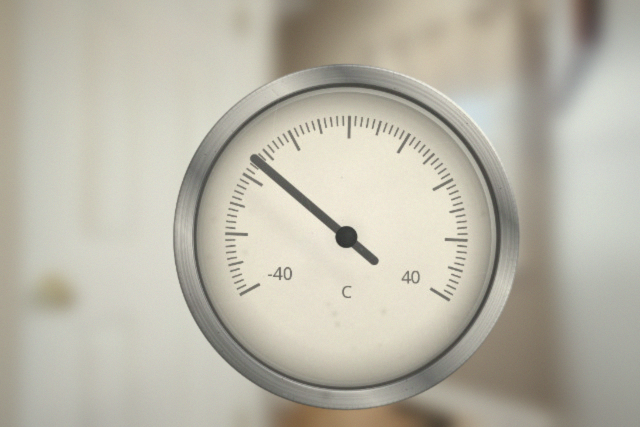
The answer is -17 °C
